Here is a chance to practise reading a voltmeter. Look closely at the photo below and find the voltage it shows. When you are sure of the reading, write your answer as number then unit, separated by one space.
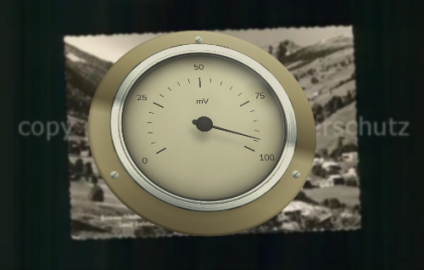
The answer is 95 mV
